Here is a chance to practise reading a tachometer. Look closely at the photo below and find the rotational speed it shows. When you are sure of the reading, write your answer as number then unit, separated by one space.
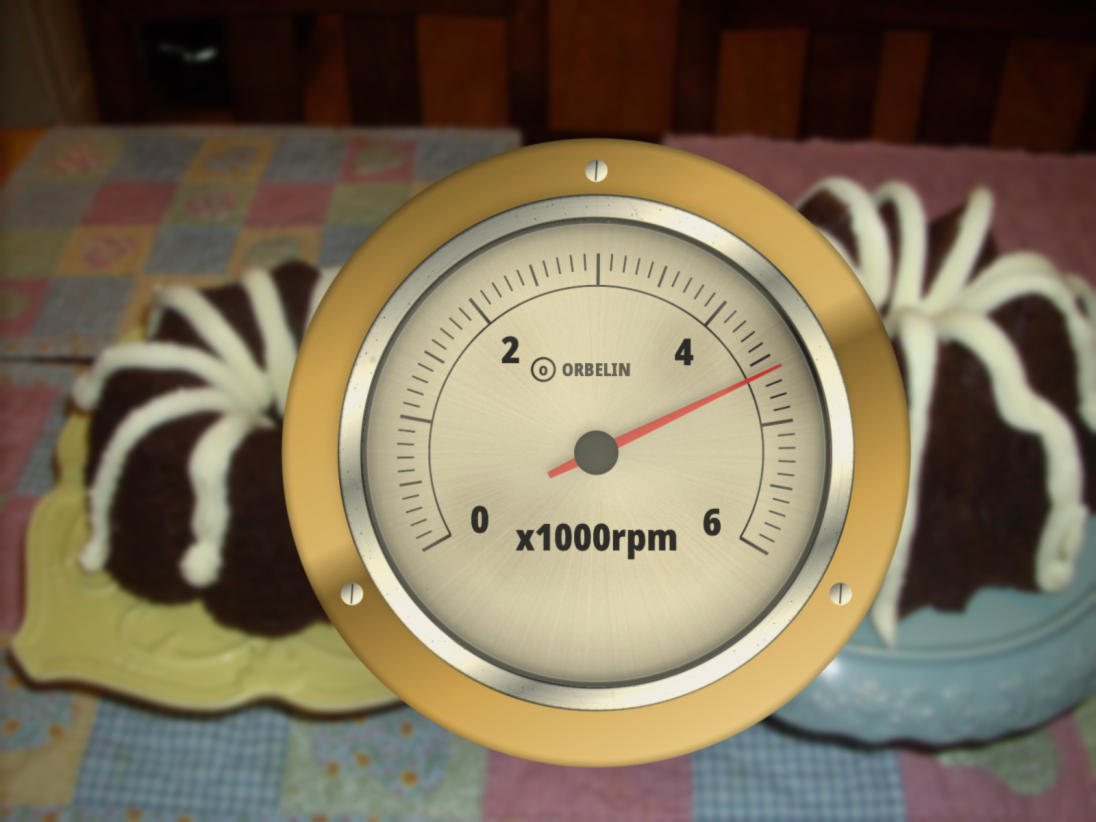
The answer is 4600 rpm
